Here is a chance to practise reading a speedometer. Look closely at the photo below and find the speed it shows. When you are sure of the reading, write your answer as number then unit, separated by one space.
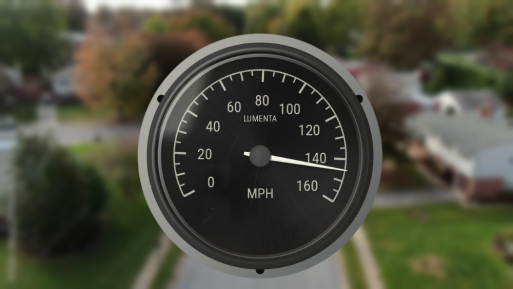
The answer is 145 mph
